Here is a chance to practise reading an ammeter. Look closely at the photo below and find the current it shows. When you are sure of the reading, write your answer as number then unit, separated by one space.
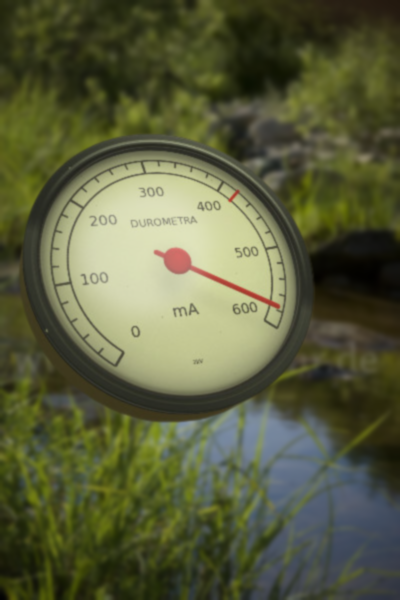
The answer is 580 mA
